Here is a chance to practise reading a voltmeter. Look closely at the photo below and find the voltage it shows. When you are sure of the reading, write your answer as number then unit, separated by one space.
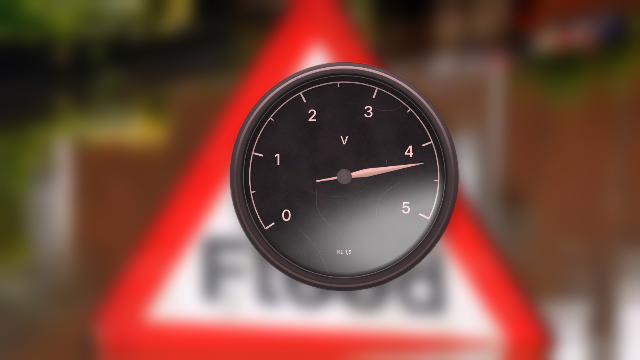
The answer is 4.25 V
